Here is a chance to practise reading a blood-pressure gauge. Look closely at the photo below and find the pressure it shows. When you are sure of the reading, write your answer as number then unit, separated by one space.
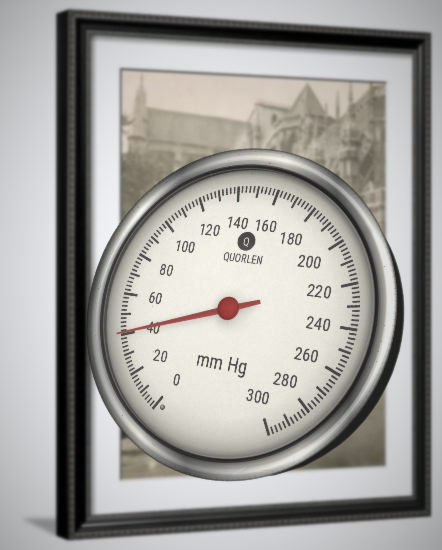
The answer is 40 mmHg
